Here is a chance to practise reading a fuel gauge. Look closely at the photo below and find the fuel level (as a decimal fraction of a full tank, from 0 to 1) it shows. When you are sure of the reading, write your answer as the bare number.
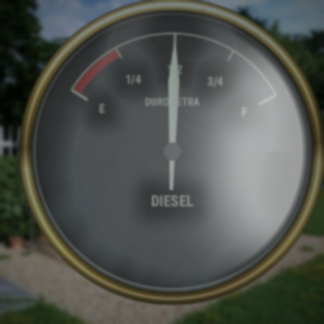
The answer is 0.5
